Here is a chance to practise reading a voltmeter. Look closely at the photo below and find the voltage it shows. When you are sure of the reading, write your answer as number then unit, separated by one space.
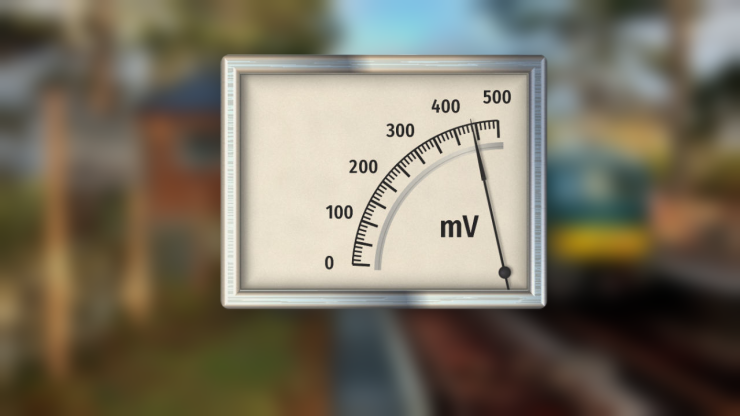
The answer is 440 mV
